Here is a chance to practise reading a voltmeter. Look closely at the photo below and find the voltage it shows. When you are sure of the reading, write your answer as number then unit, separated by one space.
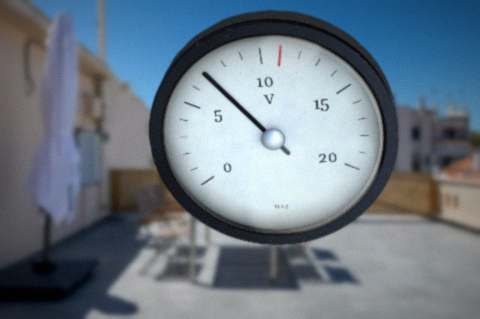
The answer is 7 V
